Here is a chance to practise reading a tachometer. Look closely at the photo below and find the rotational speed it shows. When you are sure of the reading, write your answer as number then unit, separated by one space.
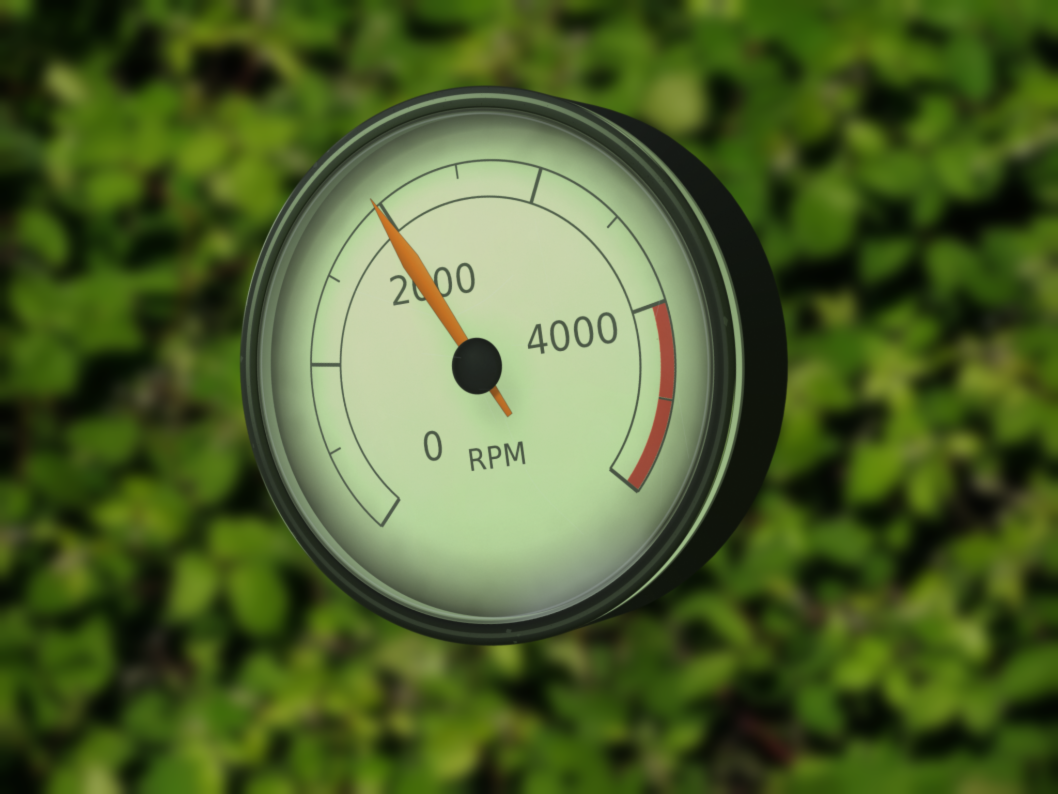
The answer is 2000 rpm
